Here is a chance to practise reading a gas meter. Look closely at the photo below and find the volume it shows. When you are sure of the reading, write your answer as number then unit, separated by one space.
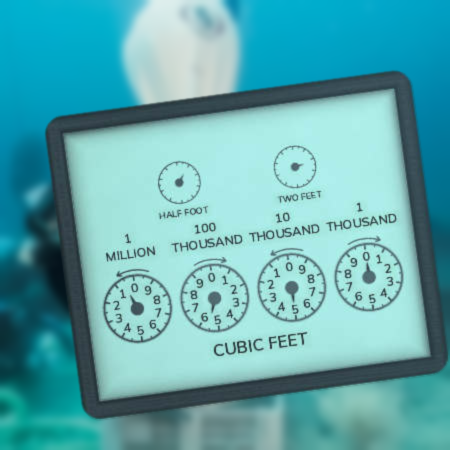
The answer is 55000 ft³
